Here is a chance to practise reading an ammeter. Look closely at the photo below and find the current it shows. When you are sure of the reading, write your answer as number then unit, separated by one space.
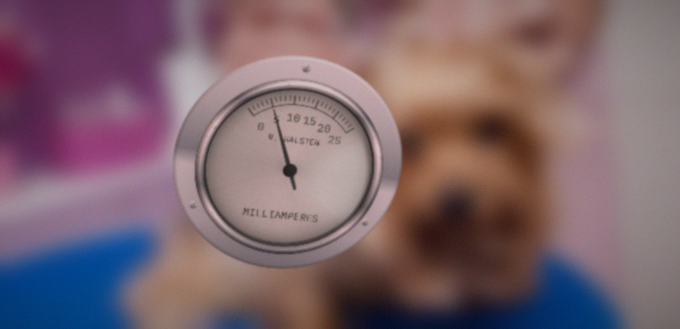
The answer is 5 mA
